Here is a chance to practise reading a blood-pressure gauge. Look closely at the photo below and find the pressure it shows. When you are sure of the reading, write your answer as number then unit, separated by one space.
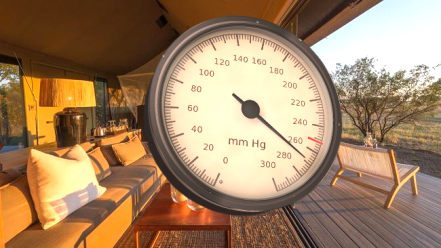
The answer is 270 mmHg
